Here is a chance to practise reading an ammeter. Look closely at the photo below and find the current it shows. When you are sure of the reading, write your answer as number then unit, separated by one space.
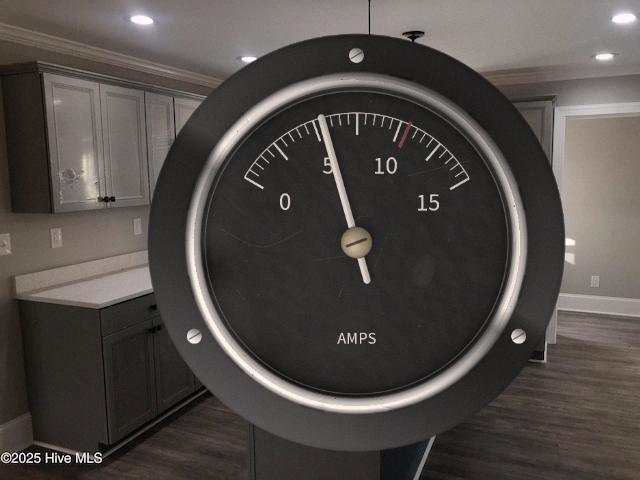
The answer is 5.5 A
